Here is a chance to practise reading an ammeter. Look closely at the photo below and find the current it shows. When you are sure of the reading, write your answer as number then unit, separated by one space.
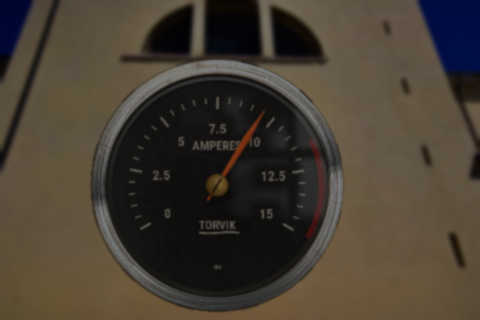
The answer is 9.5 A
